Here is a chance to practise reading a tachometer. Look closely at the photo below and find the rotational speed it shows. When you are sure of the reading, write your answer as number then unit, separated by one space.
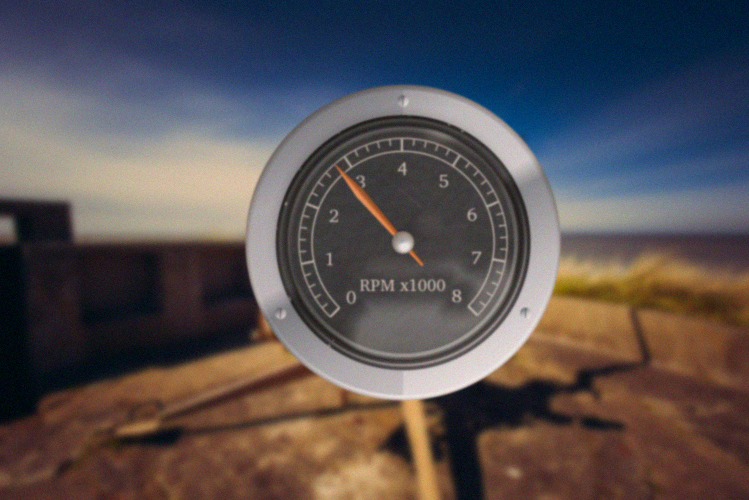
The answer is 2800 rpm
